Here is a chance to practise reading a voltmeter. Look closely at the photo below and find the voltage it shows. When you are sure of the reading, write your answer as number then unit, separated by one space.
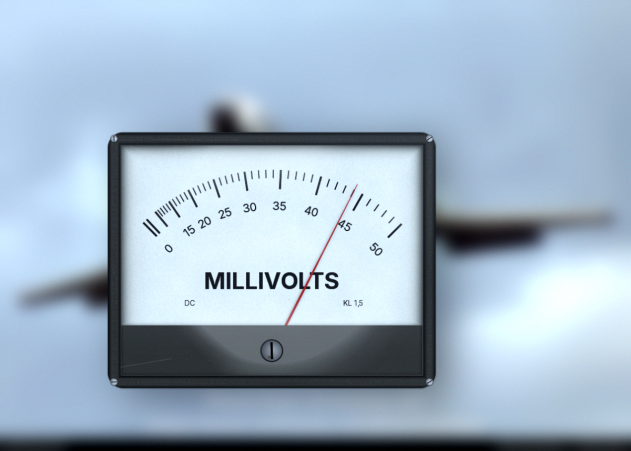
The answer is 44 mV
